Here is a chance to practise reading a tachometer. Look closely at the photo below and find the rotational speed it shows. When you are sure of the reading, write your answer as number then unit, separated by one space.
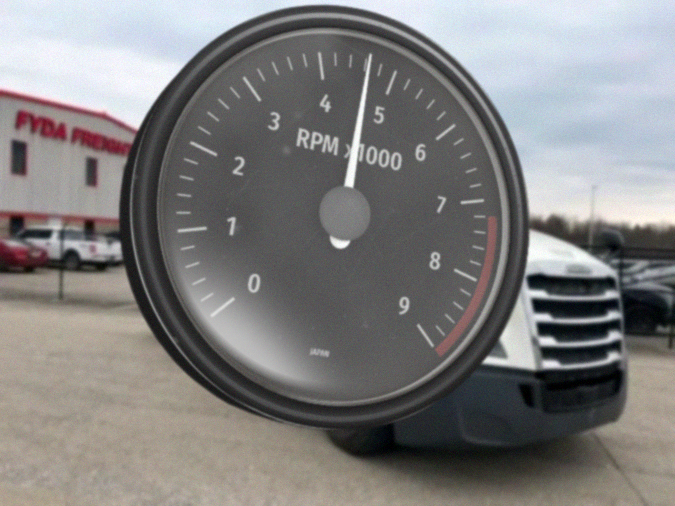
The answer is 4600 rpm
